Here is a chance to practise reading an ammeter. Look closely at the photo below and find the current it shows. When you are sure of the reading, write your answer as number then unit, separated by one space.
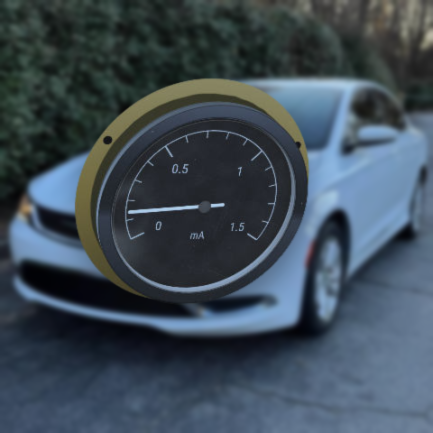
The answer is 0.15 mA
